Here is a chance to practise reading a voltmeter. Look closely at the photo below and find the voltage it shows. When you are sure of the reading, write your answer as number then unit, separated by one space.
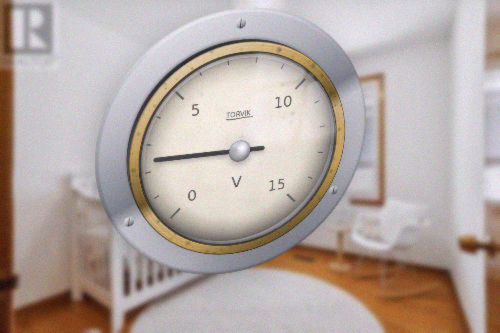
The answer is 2.5 V
